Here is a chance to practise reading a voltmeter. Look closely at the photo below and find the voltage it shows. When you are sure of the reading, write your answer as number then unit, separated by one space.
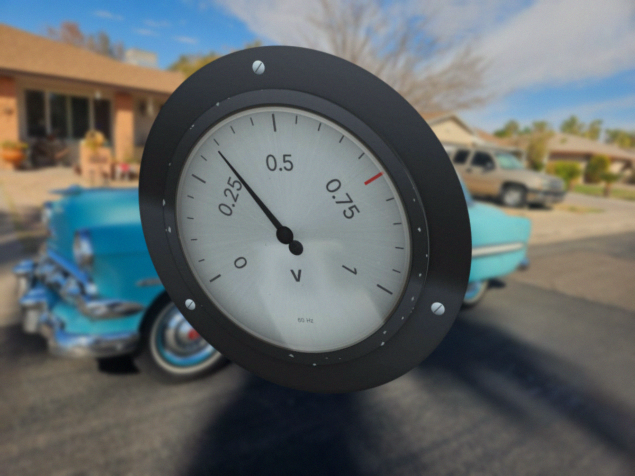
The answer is 0.35 V
